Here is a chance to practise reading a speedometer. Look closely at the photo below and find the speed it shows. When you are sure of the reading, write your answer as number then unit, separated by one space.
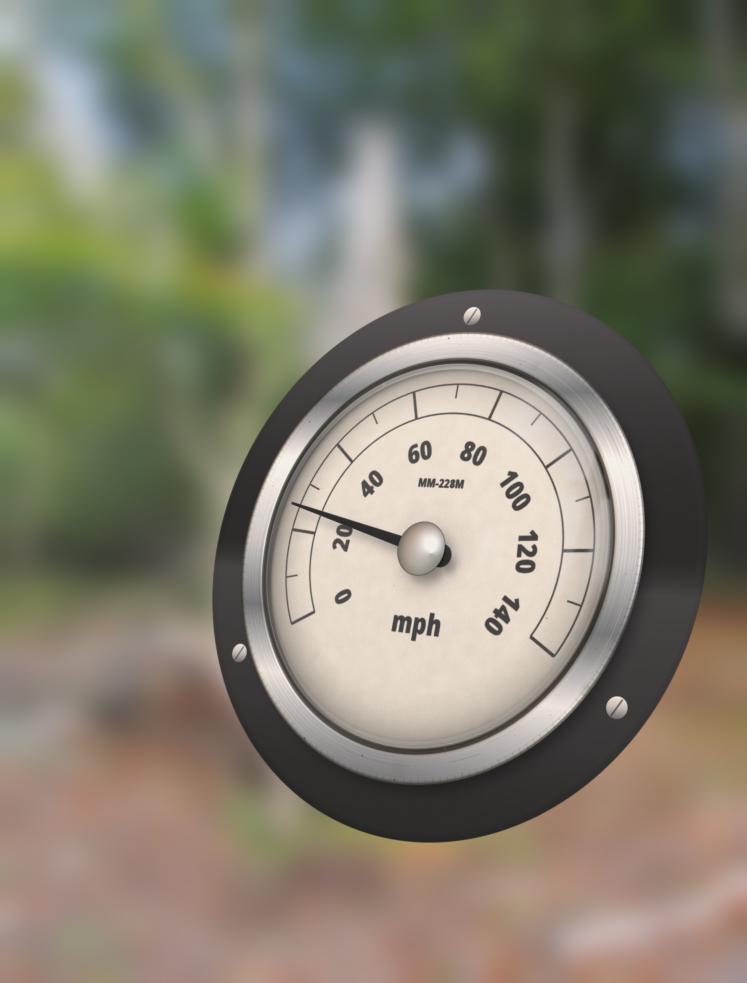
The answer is 25 mph
